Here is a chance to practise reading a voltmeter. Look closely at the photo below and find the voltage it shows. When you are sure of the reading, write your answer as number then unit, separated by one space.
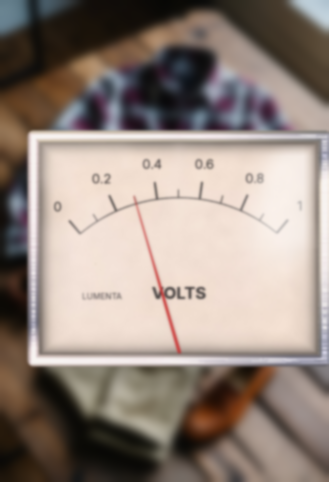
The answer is 0.3 V
